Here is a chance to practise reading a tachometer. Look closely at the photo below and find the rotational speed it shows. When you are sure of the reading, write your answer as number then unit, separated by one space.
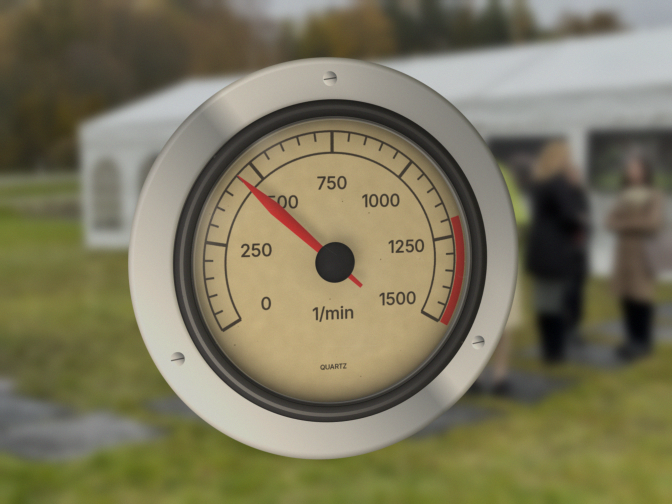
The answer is 450 rpm
